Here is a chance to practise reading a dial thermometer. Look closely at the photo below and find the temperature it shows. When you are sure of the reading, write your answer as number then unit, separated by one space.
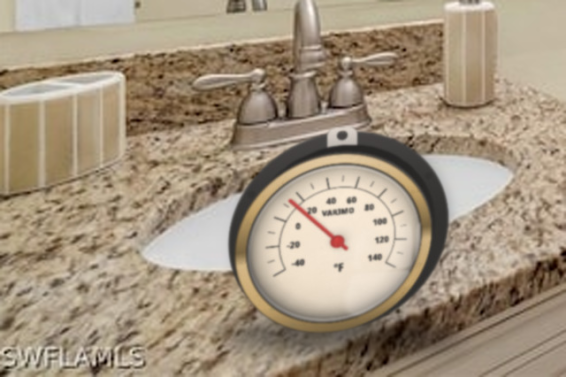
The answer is 15 °F
